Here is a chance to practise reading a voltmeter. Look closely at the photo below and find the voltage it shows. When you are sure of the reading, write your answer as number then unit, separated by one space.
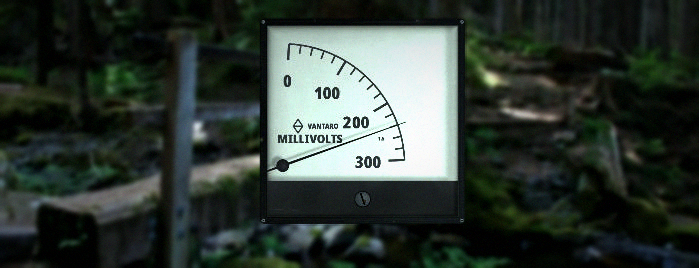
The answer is 240 mV
